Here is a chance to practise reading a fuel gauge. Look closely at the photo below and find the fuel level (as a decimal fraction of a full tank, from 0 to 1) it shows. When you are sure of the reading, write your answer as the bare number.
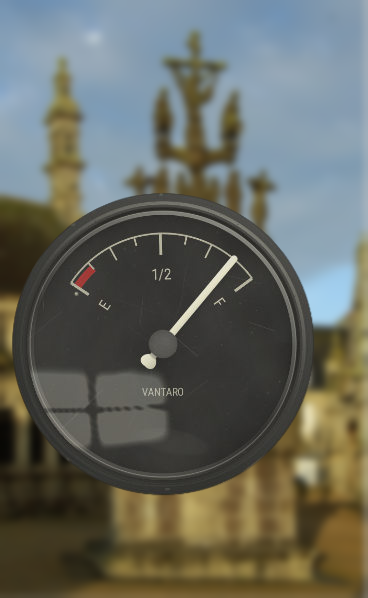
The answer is 0.875
